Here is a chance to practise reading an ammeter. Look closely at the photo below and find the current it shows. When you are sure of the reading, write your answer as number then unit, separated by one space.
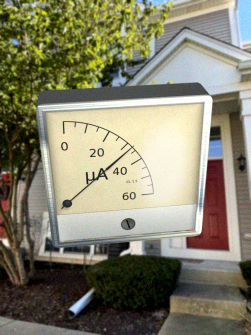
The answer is 32.5 µA
